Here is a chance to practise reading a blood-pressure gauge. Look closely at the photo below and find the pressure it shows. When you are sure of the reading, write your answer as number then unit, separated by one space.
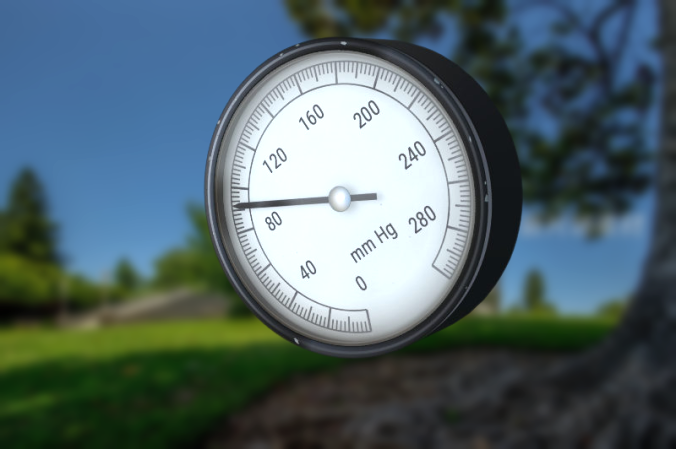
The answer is 92 mmHg
